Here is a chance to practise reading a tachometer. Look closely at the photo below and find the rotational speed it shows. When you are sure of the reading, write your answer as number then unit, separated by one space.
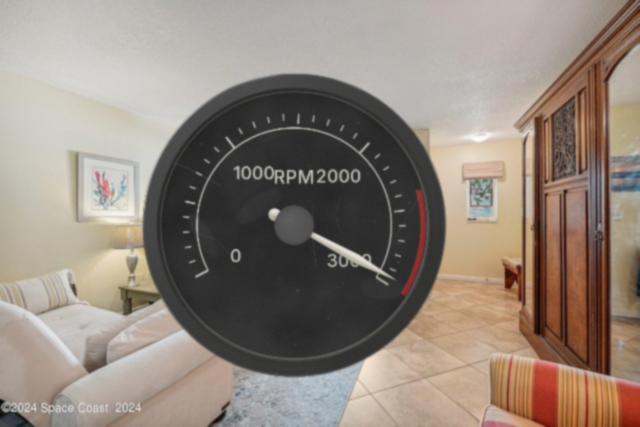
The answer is 2950 rpm
